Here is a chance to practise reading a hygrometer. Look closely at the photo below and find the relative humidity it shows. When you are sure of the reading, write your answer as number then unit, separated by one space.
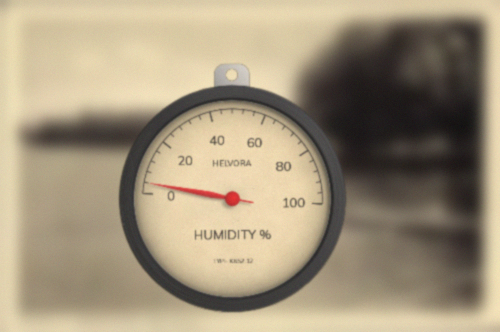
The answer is 4 %
